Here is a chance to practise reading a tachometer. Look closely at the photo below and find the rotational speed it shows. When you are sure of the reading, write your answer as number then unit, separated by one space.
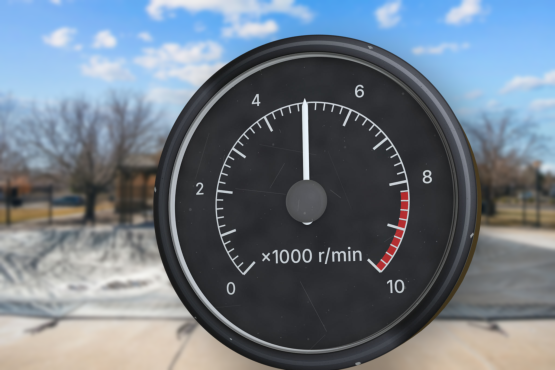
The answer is 5000 rpm
